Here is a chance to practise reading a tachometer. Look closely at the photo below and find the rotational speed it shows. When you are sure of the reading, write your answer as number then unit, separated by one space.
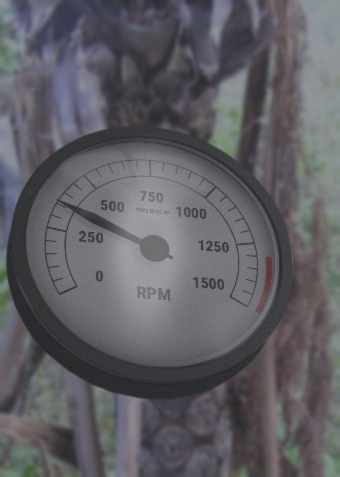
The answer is 350 rpm
